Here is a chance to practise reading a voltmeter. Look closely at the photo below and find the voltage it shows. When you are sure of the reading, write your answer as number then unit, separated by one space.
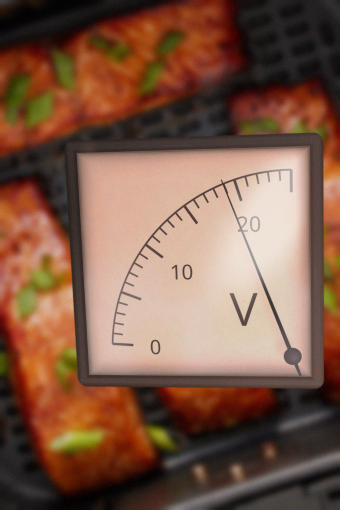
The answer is 19 V
